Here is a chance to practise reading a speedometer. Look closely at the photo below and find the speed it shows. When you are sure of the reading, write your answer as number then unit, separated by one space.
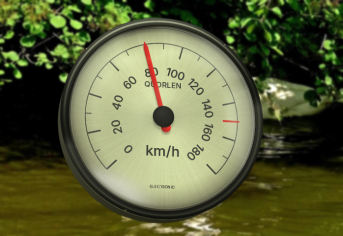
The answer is 80 km/h
